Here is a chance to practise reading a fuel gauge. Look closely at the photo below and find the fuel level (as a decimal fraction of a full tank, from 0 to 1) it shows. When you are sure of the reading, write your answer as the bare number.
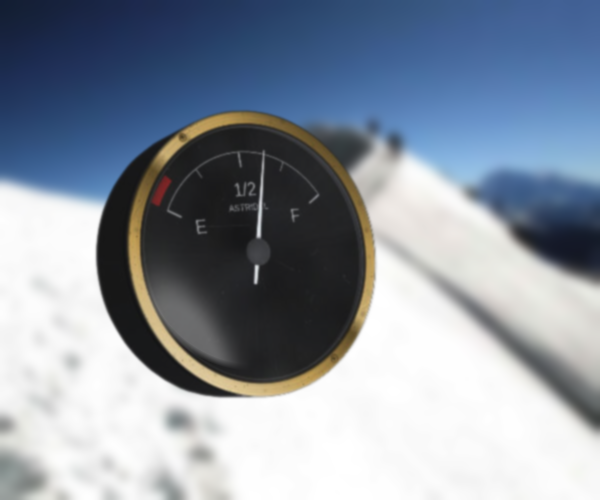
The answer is 0.625
